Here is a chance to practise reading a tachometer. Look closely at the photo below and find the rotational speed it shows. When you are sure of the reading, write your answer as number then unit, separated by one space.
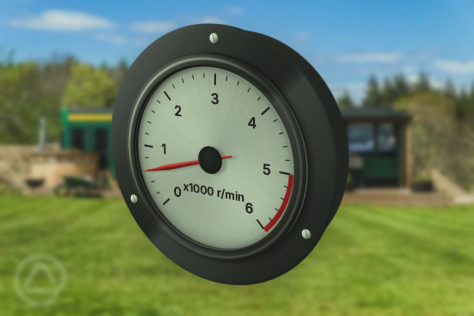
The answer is 600 rpm
